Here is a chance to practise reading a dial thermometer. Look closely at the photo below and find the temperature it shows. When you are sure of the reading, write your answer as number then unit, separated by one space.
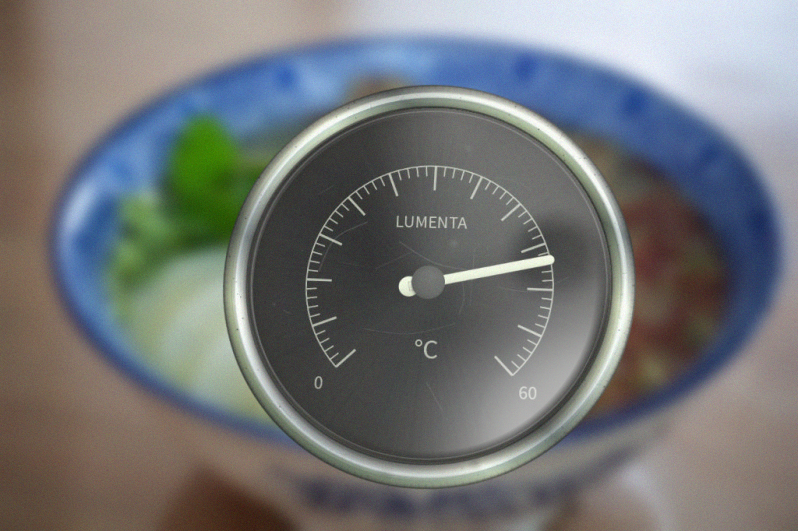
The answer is 47 °C
